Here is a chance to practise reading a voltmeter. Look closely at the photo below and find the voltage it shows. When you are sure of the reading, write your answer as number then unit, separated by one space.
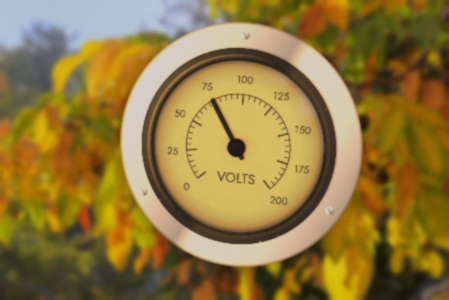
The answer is 75 V
